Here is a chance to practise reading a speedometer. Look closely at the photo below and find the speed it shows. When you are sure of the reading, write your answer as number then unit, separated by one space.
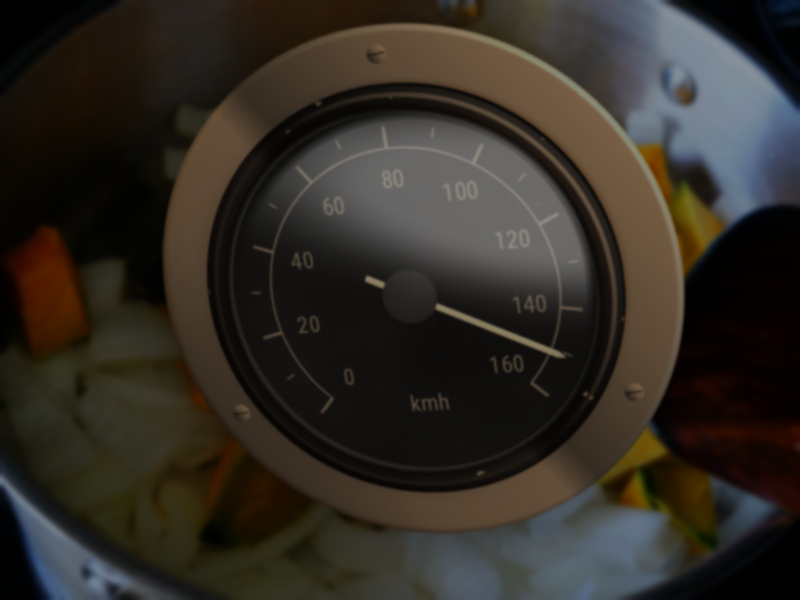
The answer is 150 km/h
